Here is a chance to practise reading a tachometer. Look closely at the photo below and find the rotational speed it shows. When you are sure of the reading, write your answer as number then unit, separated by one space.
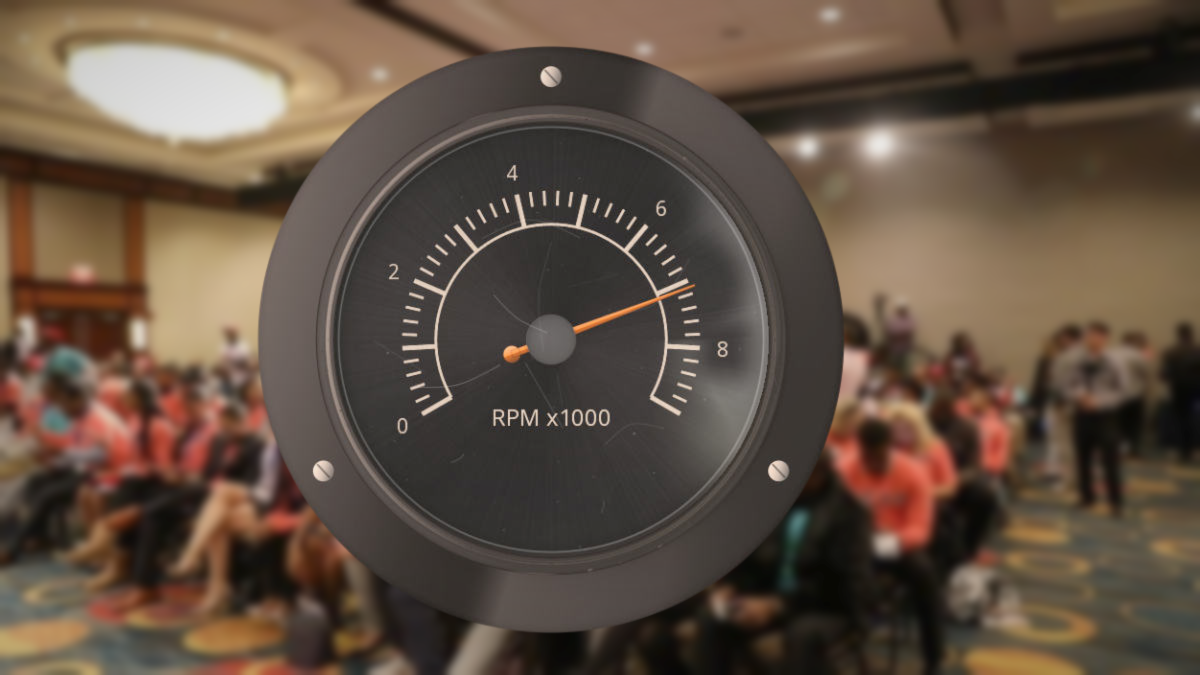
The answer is 7100 rpm
